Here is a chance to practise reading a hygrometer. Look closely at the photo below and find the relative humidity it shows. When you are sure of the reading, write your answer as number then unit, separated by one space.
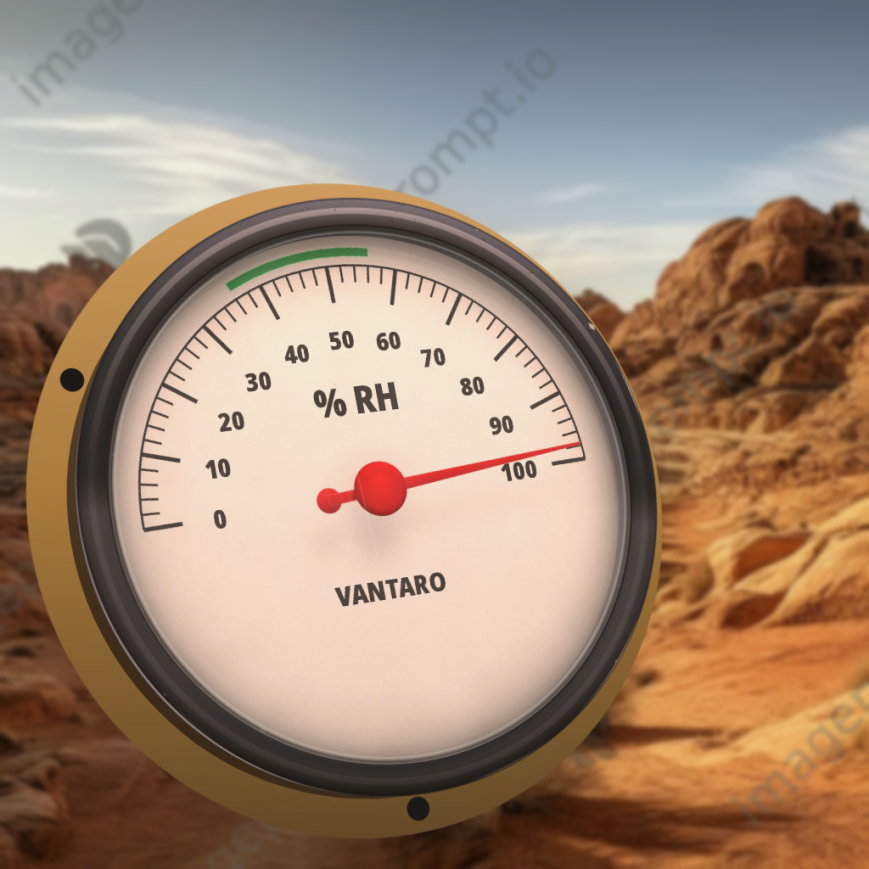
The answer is 98 %
